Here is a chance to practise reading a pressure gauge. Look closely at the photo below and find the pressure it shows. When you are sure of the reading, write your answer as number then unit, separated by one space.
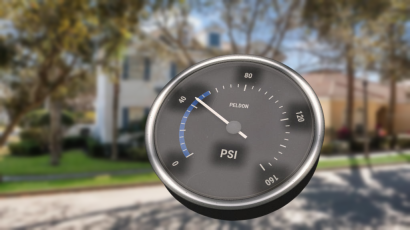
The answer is 45 psi
